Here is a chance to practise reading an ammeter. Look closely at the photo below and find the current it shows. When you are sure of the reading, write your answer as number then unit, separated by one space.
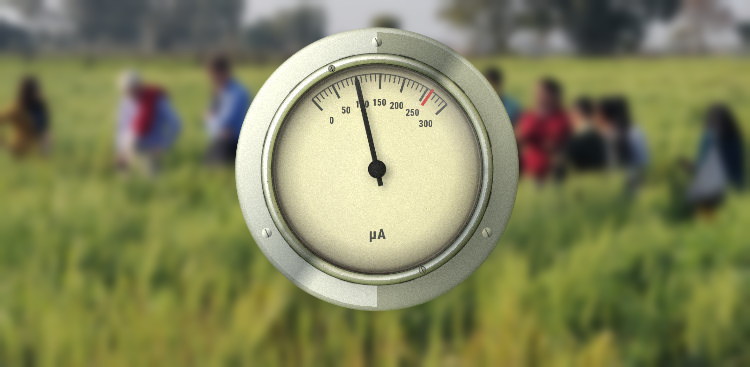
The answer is 100 µA
